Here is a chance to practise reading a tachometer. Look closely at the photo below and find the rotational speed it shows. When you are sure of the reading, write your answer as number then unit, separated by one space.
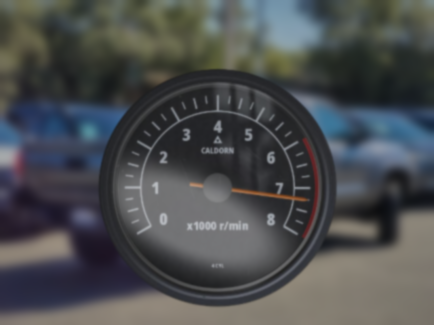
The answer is 7250 rpm
